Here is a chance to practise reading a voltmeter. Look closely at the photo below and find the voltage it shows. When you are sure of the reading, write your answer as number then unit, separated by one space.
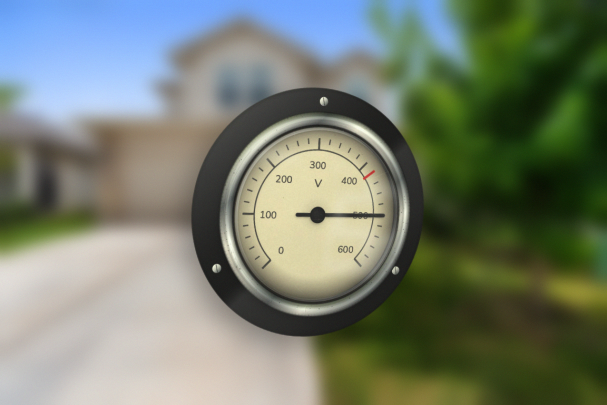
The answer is 500 V
